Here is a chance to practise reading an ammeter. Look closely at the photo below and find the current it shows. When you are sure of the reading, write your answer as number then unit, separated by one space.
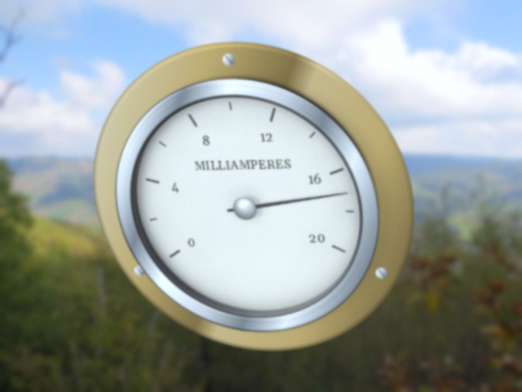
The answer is 17 mA
